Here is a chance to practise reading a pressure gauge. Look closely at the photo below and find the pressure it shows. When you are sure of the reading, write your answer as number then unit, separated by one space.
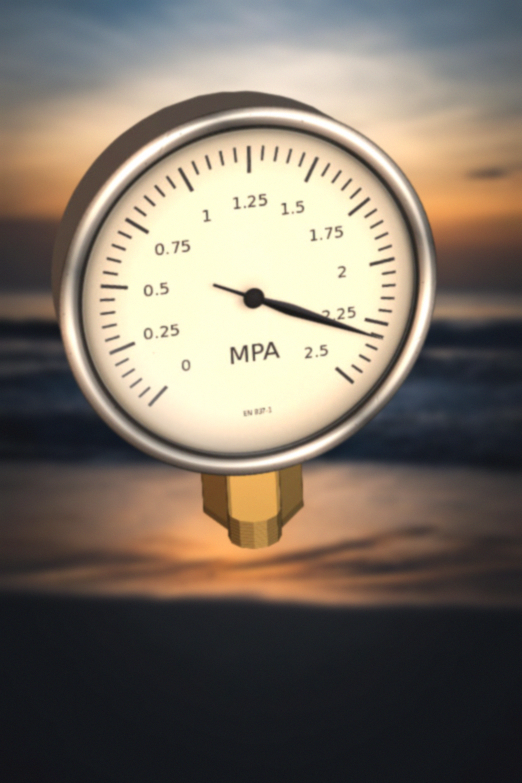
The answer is 2.3 MPa
